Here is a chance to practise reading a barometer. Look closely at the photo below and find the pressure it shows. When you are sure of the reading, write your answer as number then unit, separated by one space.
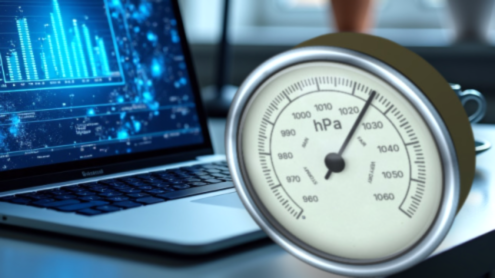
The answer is 1025 hPa
